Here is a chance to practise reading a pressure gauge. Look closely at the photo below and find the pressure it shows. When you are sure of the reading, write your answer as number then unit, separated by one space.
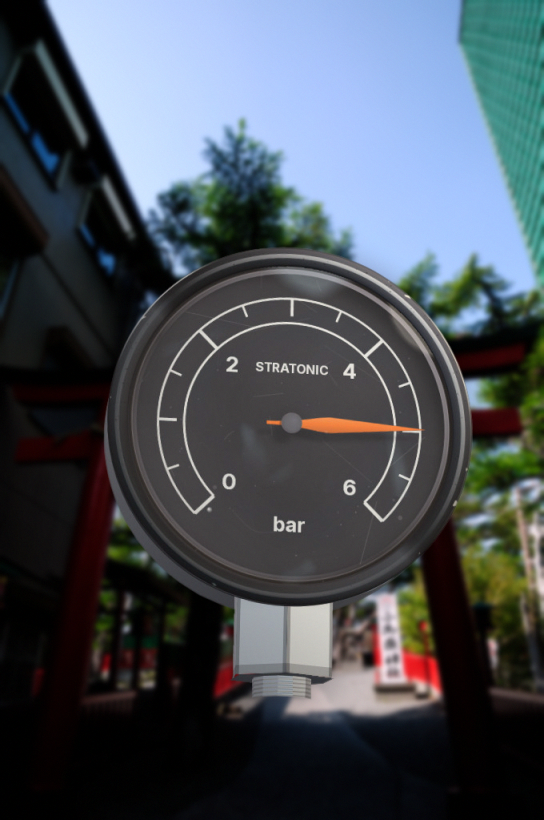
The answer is 5 bar
